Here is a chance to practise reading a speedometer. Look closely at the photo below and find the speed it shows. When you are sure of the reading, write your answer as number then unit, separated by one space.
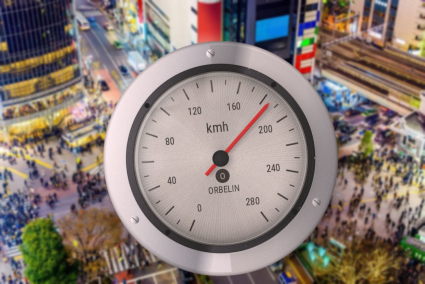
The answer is 185 km/h
